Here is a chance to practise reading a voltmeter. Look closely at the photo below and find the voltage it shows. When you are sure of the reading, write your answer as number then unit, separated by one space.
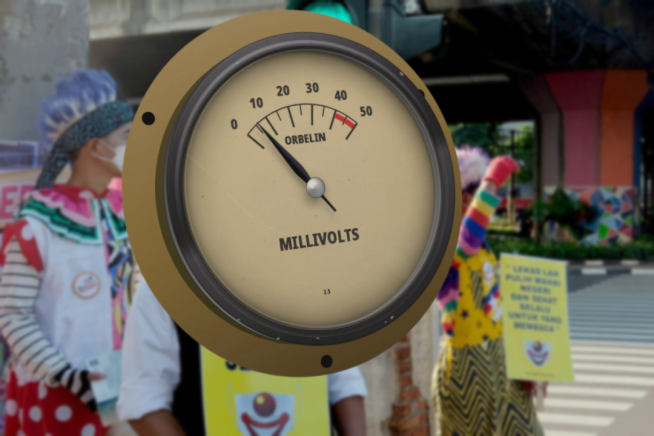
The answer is 5 mV
